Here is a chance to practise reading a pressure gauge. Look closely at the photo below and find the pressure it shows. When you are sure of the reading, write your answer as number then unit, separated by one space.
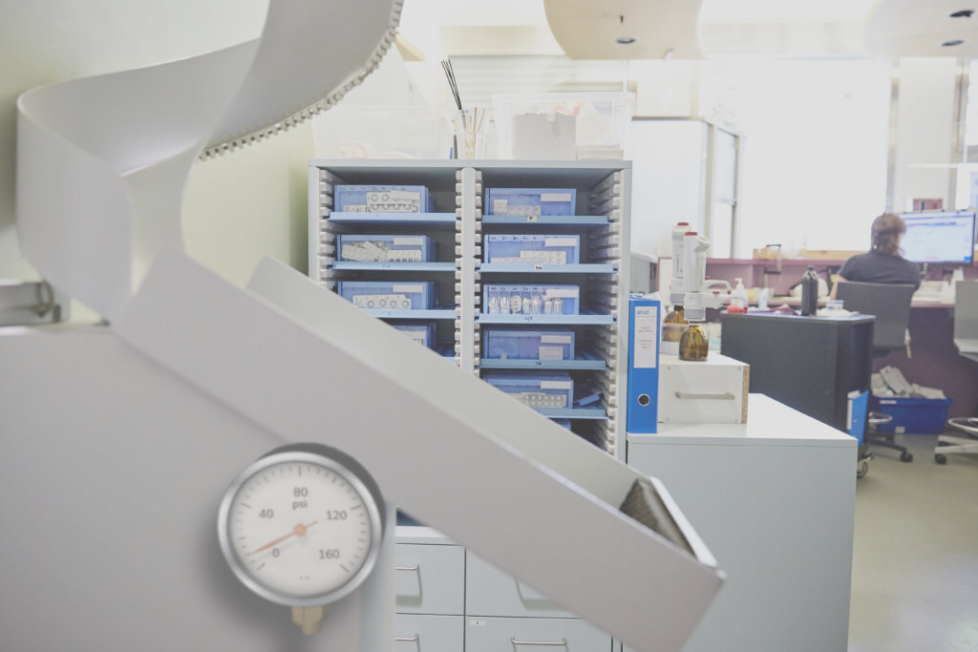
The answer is 10 psi
